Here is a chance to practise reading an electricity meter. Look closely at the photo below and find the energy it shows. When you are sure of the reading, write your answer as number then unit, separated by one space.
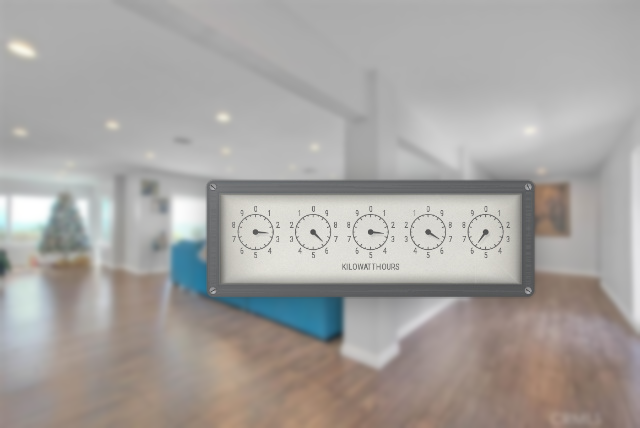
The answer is 26266 kWh
